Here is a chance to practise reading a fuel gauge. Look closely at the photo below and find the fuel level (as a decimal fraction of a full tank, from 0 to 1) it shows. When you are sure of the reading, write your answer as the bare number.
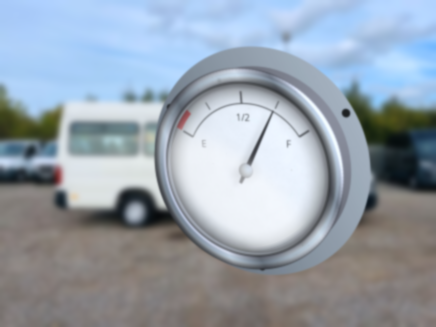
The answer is 0.75
